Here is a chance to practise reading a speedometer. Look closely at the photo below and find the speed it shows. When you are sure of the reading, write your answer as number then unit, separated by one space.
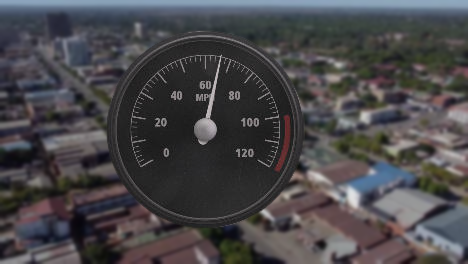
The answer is 66 mph
